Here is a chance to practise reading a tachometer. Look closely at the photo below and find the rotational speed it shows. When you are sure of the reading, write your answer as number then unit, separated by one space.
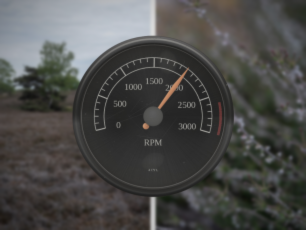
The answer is 2000 rpm
